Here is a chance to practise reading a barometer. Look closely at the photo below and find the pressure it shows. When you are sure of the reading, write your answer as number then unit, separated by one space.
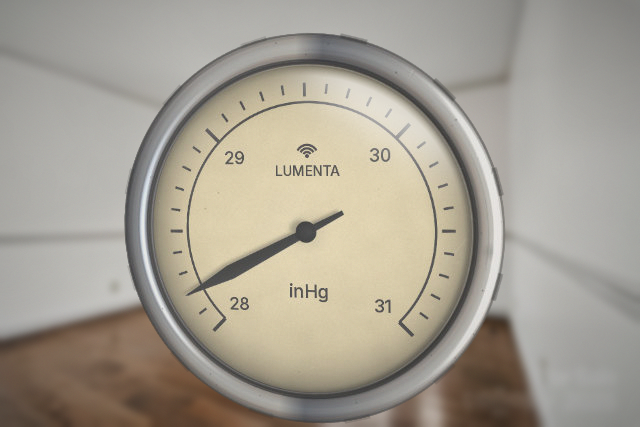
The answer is 28.2 inHg
